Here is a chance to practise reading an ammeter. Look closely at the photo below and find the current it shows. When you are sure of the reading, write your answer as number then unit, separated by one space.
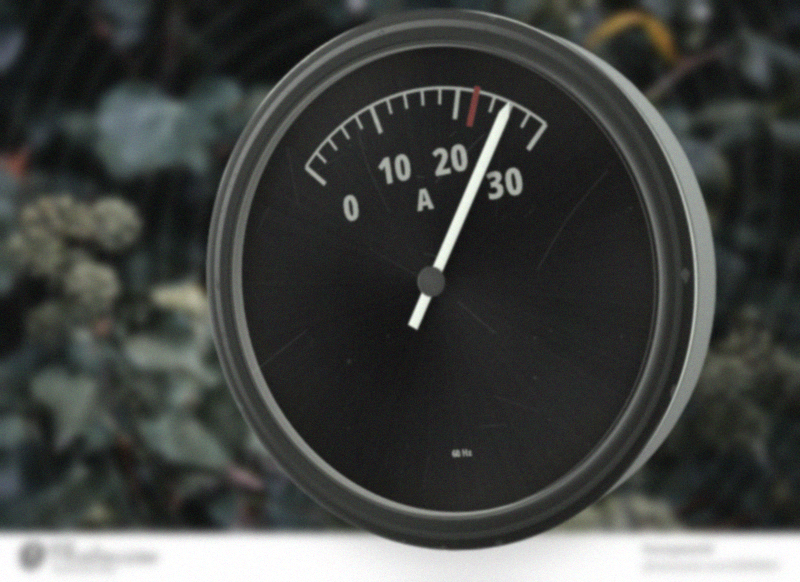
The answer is 26 A
